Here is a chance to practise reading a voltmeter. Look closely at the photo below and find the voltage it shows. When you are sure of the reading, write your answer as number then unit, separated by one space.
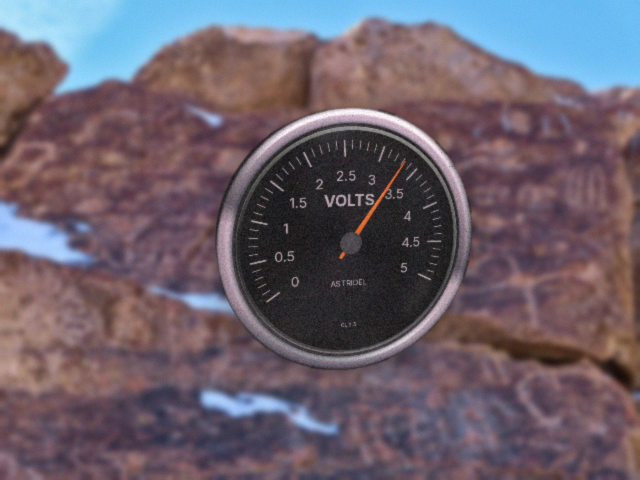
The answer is 3.3 V
